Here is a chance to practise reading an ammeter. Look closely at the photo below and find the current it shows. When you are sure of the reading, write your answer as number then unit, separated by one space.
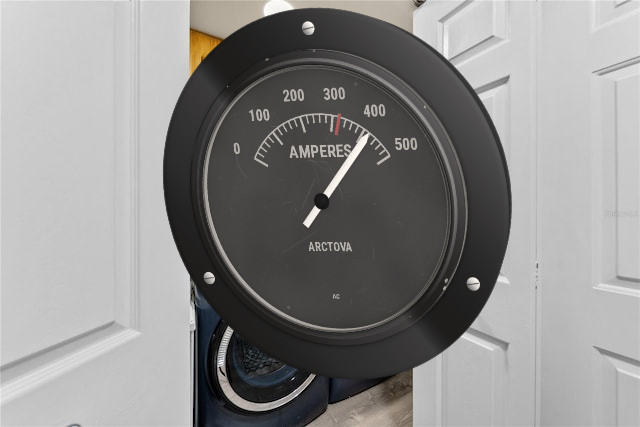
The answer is 420 A
